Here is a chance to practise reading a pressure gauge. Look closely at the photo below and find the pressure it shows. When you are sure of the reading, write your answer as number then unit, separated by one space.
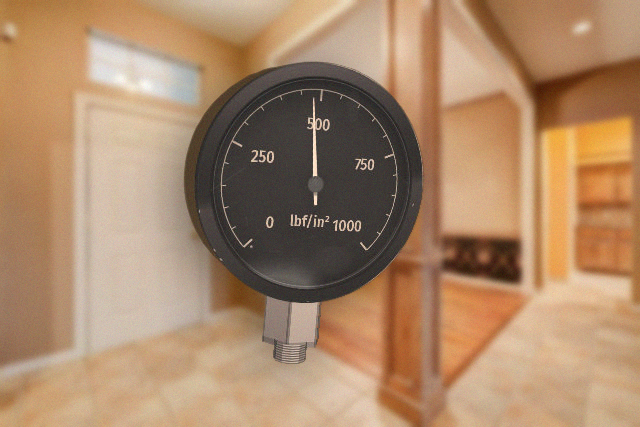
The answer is 475 psi
